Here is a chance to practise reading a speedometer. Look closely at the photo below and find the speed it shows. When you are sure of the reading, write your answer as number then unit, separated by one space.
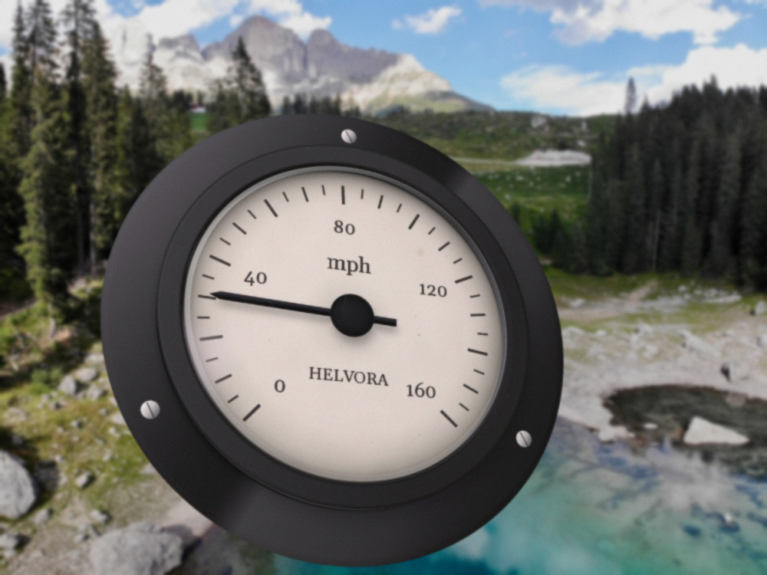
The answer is 30 mph
